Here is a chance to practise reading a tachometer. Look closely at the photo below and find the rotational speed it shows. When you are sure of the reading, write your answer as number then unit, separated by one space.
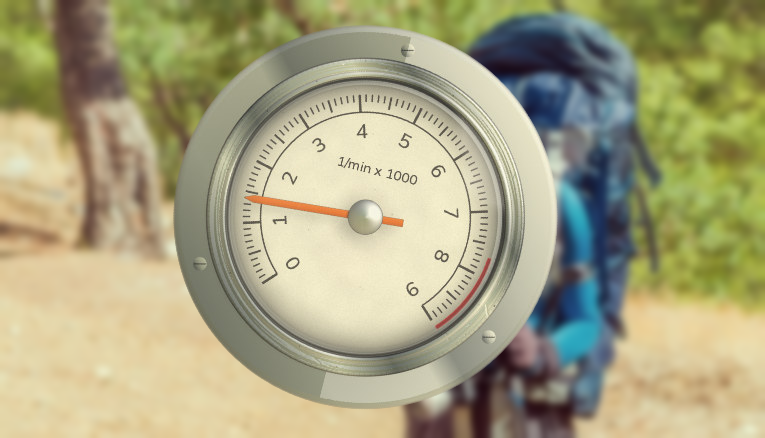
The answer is 1400 rpm
